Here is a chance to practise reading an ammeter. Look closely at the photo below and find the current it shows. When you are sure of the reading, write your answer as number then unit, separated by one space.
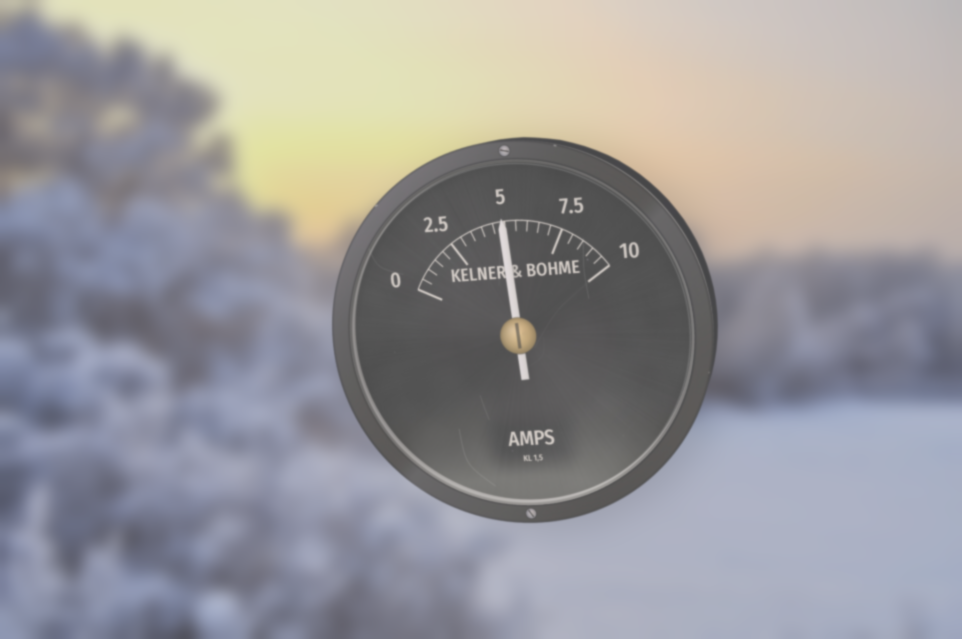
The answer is 5 A
